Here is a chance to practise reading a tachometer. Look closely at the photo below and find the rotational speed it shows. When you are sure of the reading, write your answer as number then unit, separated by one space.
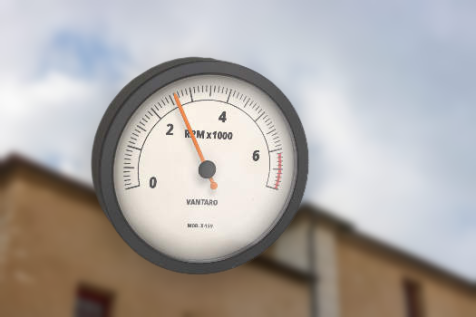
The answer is 2600 rpm
